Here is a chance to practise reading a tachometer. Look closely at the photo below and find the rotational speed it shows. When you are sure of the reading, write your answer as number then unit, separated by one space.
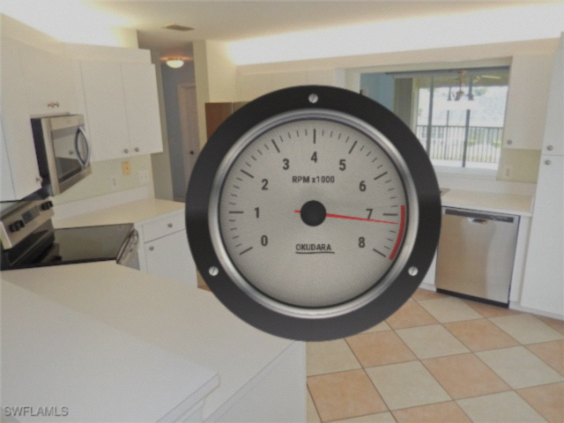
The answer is 7200 rpm
